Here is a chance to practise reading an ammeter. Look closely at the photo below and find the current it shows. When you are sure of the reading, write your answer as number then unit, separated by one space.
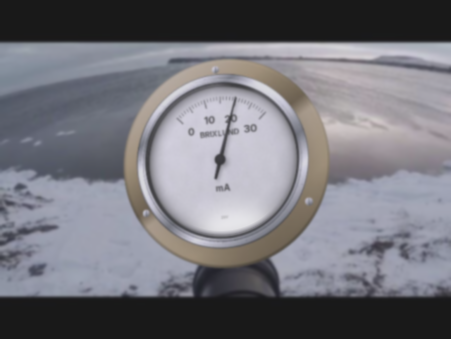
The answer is 20 mA
